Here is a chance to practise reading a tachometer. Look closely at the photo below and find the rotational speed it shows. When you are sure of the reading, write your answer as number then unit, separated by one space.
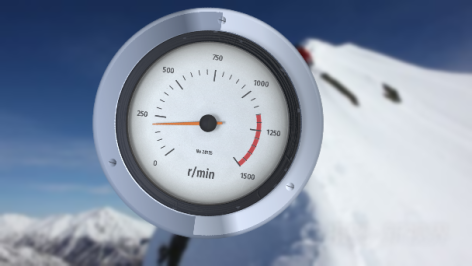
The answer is 200 rpm
